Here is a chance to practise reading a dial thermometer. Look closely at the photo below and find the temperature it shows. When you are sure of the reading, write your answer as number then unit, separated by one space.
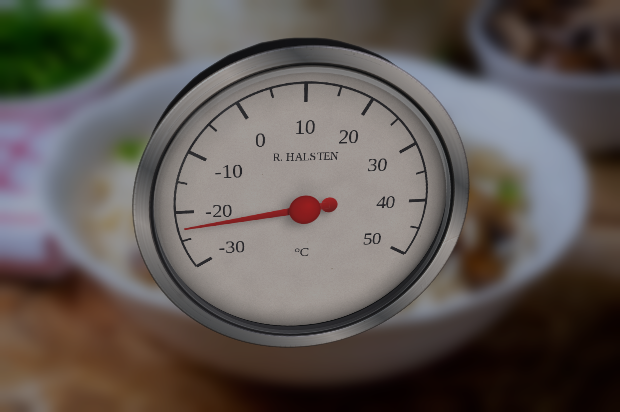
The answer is -22.5 °C
